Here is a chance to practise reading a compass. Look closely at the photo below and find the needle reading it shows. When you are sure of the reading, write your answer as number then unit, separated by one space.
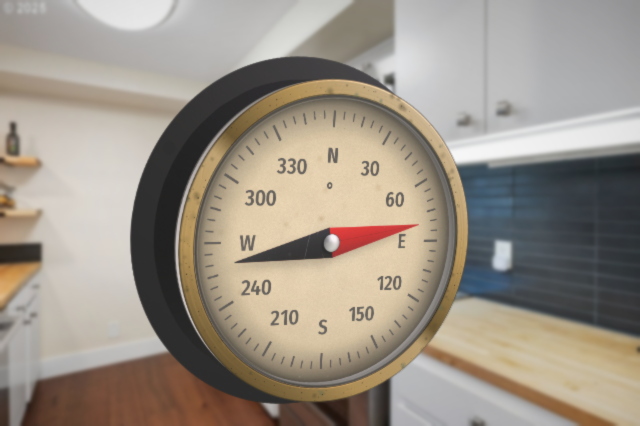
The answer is 80 °
